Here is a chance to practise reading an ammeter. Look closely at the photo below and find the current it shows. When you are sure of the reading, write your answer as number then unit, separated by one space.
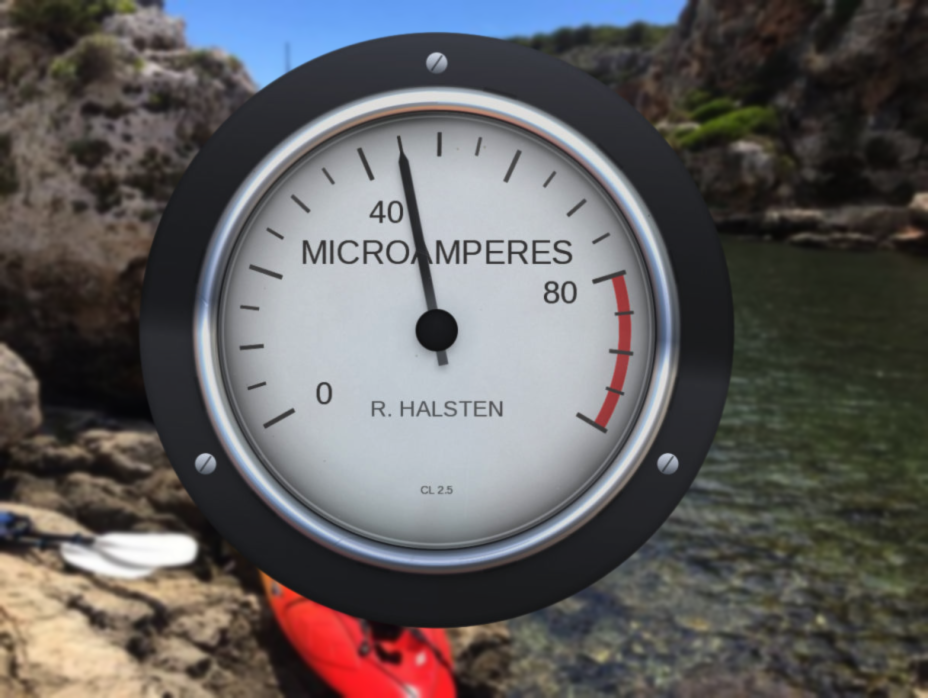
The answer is 45 µA
